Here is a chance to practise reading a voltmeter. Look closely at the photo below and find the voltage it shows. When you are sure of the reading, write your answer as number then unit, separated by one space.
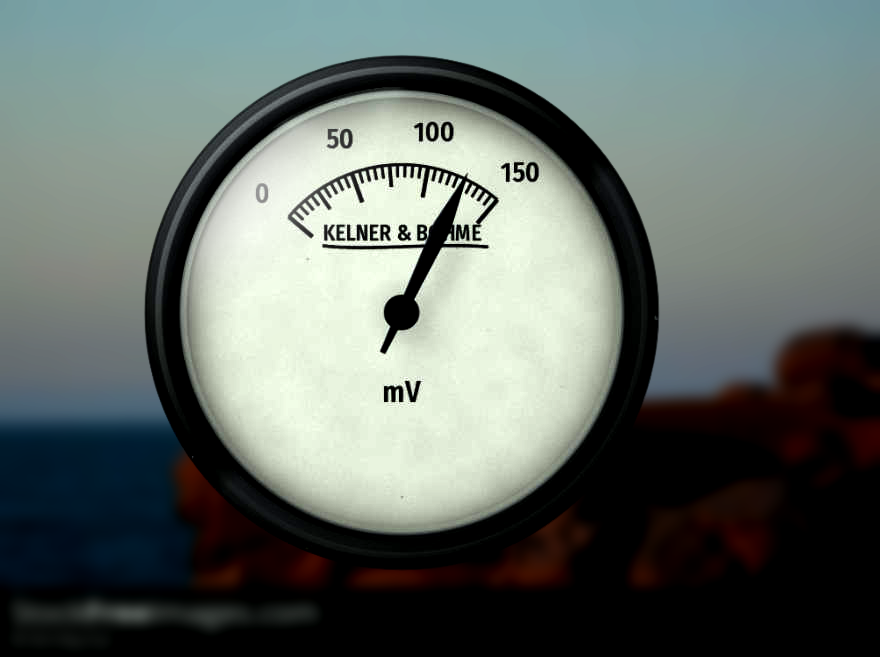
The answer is 125 mV
